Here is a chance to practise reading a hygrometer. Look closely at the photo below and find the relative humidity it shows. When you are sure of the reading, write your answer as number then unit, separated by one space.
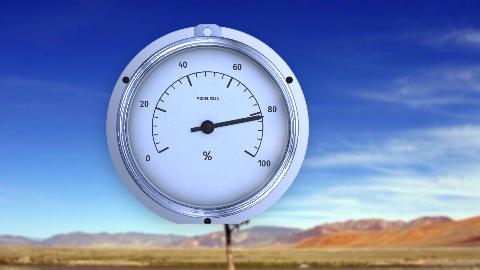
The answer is 82 %
